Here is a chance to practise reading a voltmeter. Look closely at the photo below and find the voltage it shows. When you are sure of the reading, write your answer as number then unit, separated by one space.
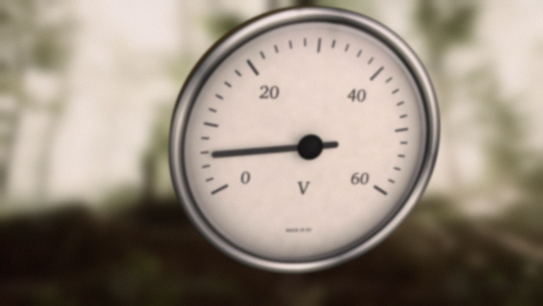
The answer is 6 V
